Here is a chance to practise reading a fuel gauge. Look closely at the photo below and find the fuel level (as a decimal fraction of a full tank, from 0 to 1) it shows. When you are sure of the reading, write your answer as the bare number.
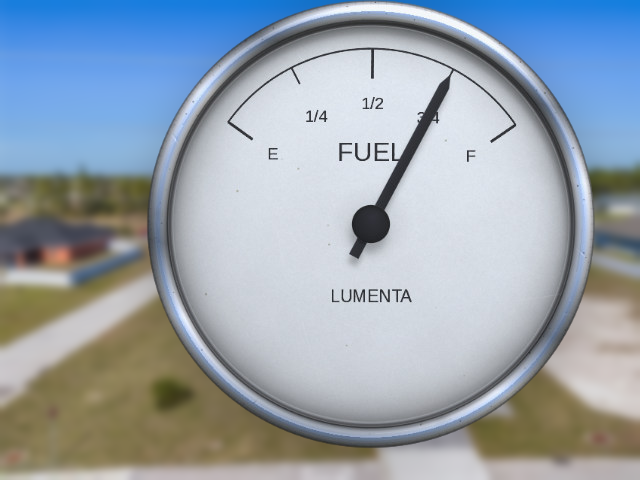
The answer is 0.75
